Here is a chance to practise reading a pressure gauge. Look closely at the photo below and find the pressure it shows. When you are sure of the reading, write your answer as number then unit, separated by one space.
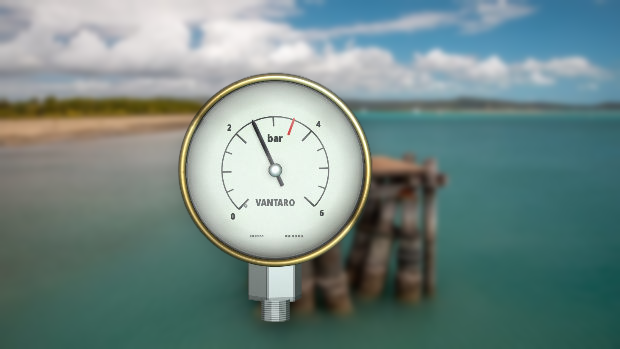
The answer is 2.5 bar
